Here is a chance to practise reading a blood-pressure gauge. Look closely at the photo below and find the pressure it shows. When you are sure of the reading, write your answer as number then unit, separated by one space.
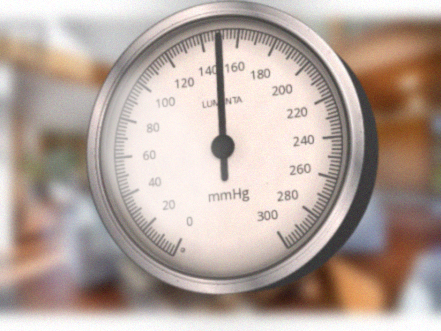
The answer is 150 mmHg
